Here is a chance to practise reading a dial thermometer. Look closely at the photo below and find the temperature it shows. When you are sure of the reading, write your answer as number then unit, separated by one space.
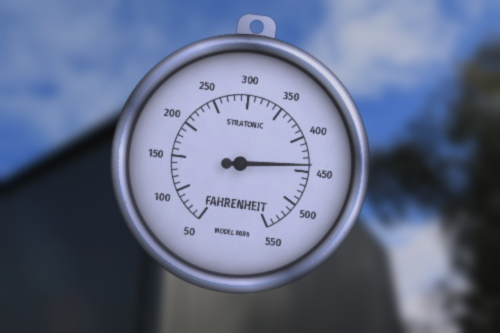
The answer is 440 °F
